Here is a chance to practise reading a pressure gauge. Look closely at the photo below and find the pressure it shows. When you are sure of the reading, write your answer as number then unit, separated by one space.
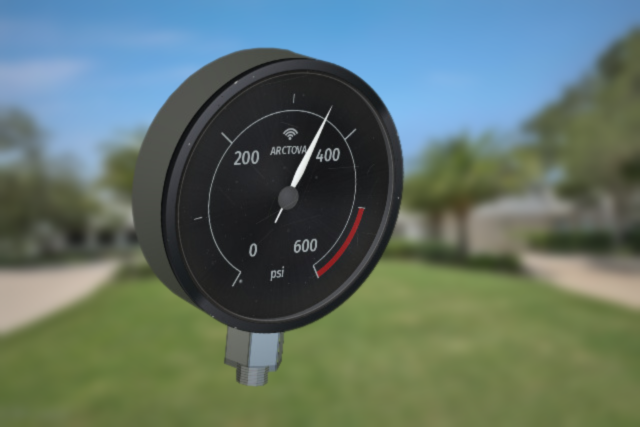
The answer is 350 psi
